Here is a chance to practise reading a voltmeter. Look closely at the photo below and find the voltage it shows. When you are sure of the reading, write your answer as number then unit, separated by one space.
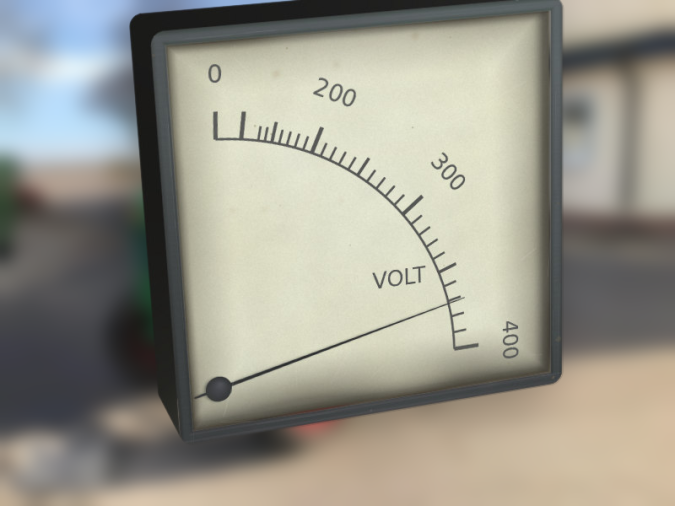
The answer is 370 V
